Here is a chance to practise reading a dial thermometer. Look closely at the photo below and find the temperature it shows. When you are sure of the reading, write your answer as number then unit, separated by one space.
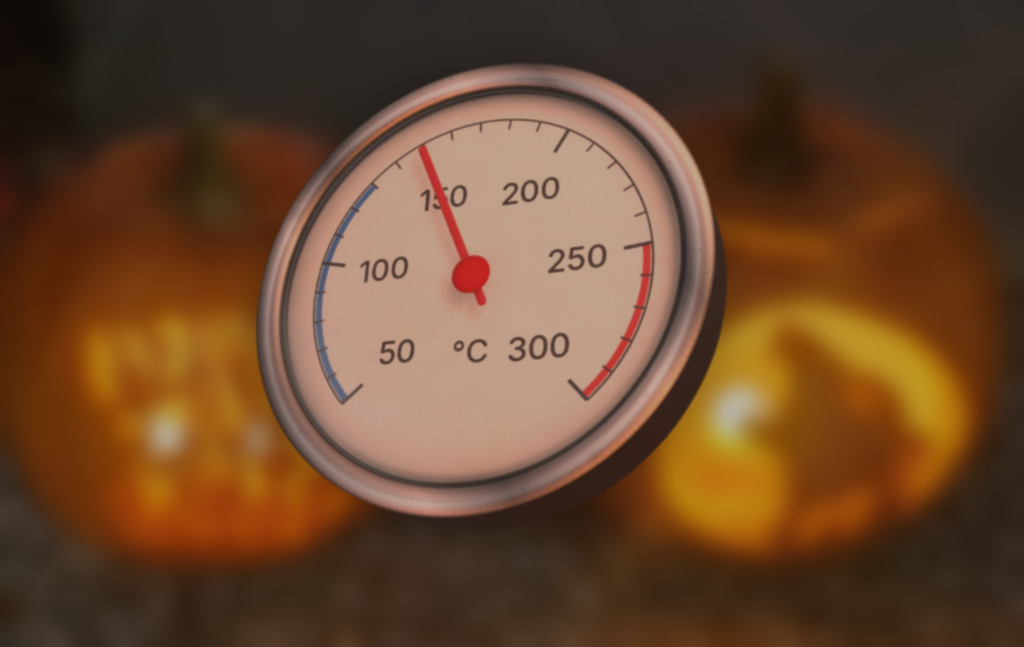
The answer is 150 °C
